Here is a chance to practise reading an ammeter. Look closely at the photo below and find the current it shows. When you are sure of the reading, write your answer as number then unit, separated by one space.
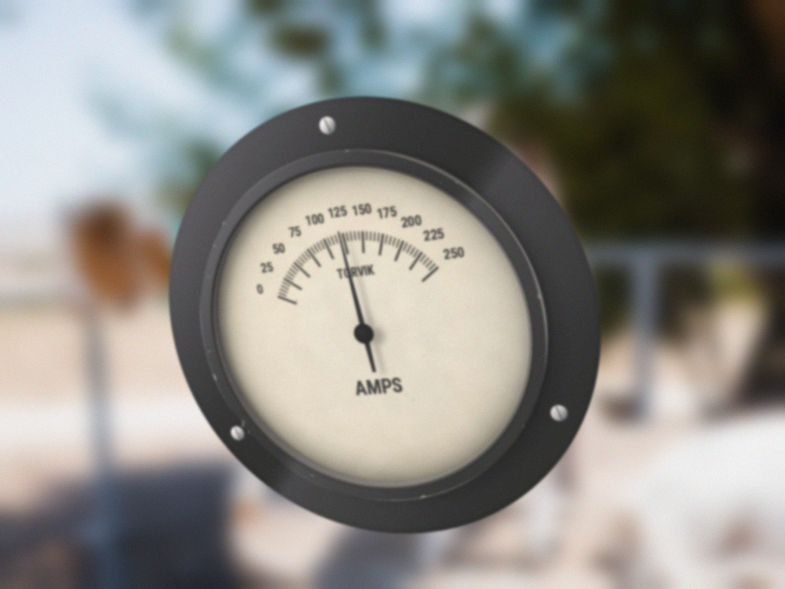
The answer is 125 A
